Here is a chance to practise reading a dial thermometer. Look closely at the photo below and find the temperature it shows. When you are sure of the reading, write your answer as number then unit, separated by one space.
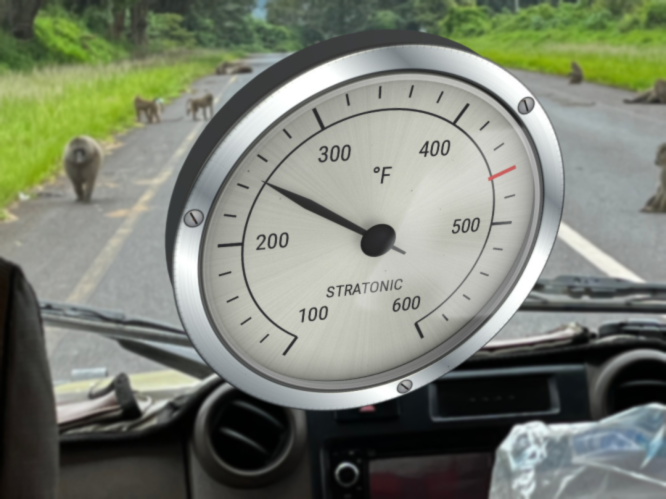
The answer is 250 °F
